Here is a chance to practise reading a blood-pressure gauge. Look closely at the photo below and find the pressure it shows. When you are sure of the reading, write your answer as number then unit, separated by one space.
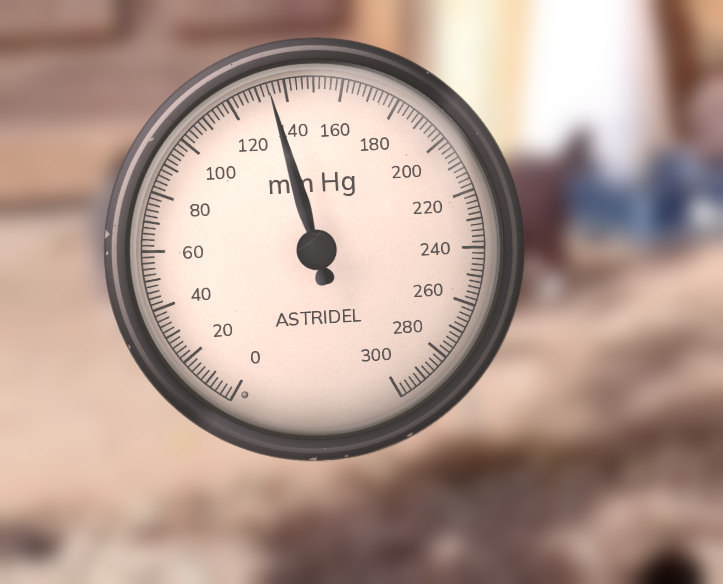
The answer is 134 mmHg
